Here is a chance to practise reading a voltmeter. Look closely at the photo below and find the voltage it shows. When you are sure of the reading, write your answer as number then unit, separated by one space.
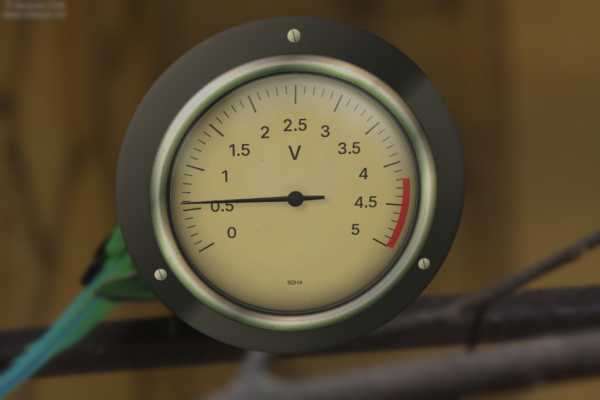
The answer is 0.6 V
